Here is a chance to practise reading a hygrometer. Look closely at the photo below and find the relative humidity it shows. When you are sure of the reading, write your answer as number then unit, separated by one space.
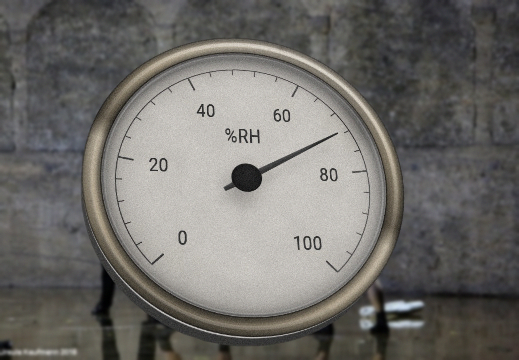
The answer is 72 %
